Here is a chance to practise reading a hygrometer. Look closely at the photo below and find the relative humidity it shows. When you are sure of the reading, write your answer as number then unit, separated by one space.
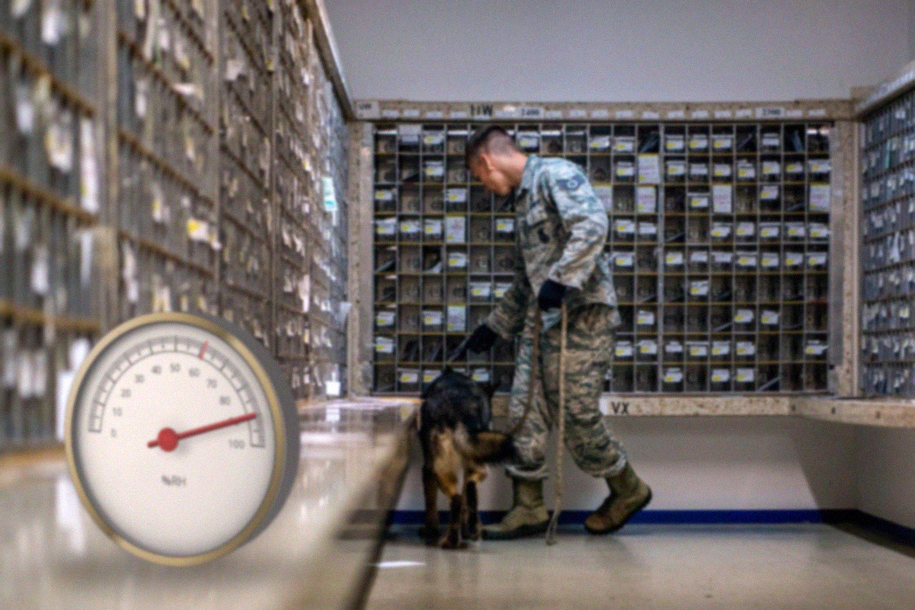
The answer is 90 %
